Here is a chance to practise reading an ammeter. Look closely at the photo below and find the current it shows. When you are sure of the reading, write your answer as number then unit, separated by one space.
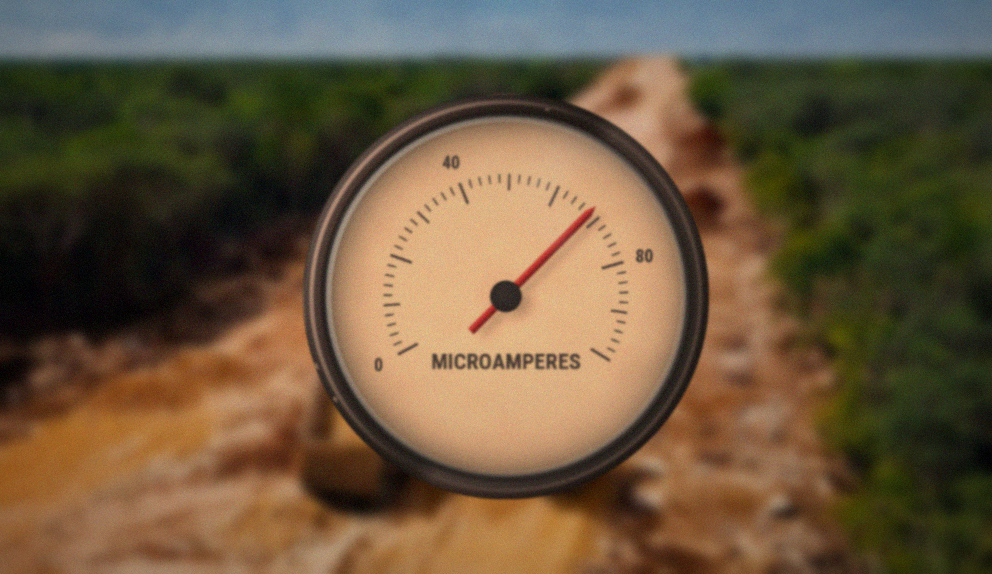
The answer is 68 µA
